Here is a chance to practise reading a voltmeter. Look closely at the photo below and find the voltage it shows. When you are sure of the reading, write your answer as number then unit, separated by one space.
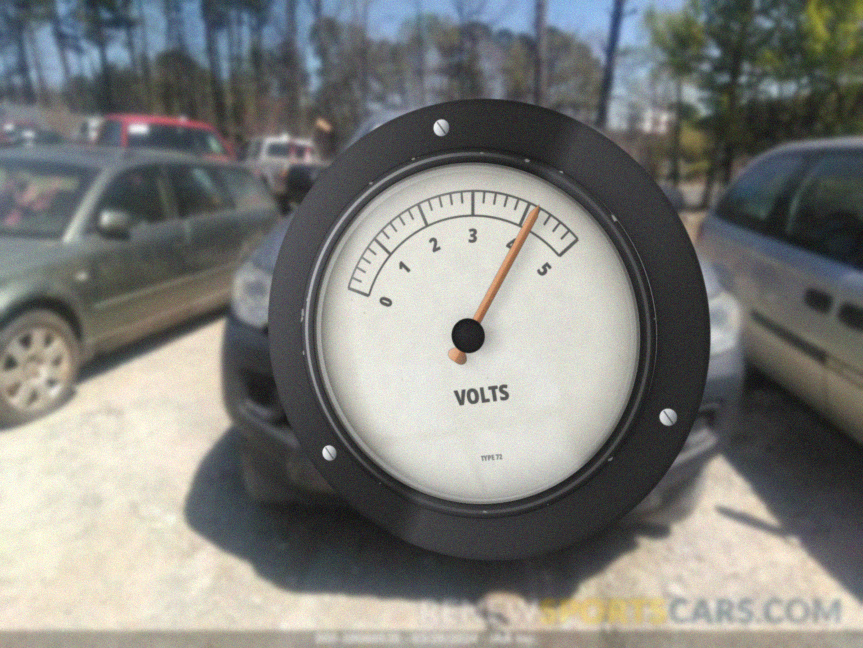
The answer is 4.2 V
